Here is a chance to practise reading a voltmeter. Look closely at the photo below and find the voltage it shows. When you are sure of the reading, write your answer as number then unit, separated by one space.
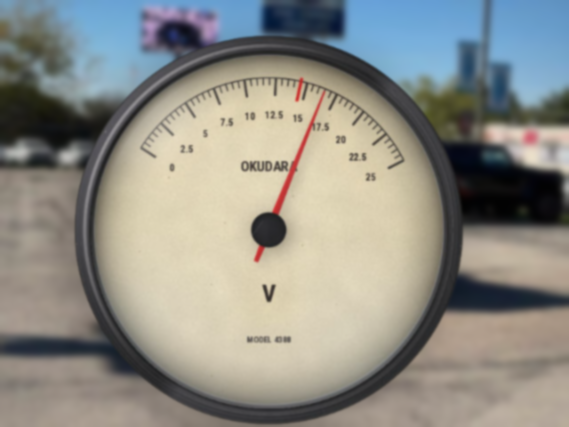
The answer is 16.5 V
